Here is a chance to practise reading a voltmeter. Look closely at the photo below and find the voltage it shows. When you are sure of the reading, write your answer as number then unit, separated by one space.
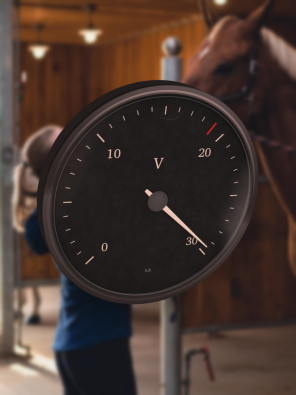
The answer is 29.5 V
